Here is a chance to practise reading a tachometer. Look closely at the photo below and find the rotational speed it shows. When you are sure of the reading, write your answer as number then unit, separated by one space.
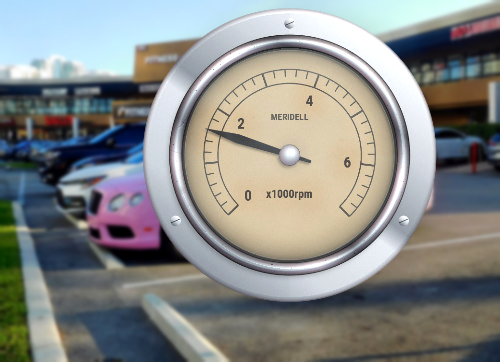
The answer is 1600 rpm
